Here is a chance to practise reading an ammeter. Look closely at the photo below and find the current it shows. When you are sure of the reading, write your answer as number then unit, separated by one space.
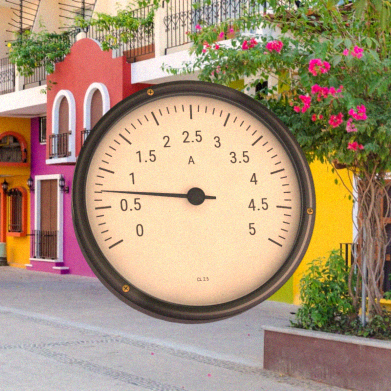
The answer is 0.7 A
